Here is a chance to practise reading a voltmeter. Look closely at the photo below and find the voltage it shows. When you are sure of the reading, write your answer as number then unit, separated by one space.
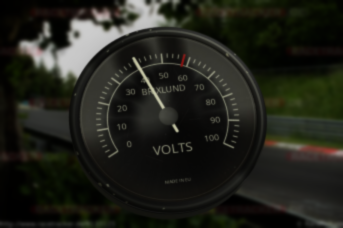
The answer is 40 V
